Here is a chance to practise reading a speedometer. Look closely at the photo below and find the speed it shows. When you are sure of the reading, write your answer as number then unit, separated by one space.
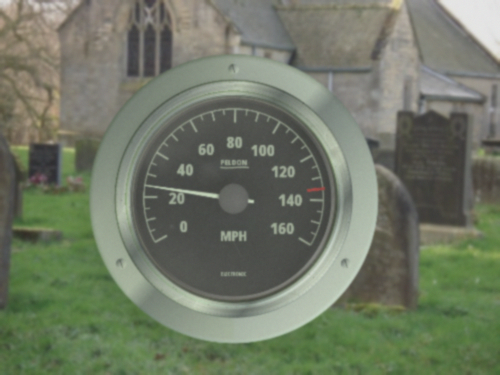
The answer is 25 mph
